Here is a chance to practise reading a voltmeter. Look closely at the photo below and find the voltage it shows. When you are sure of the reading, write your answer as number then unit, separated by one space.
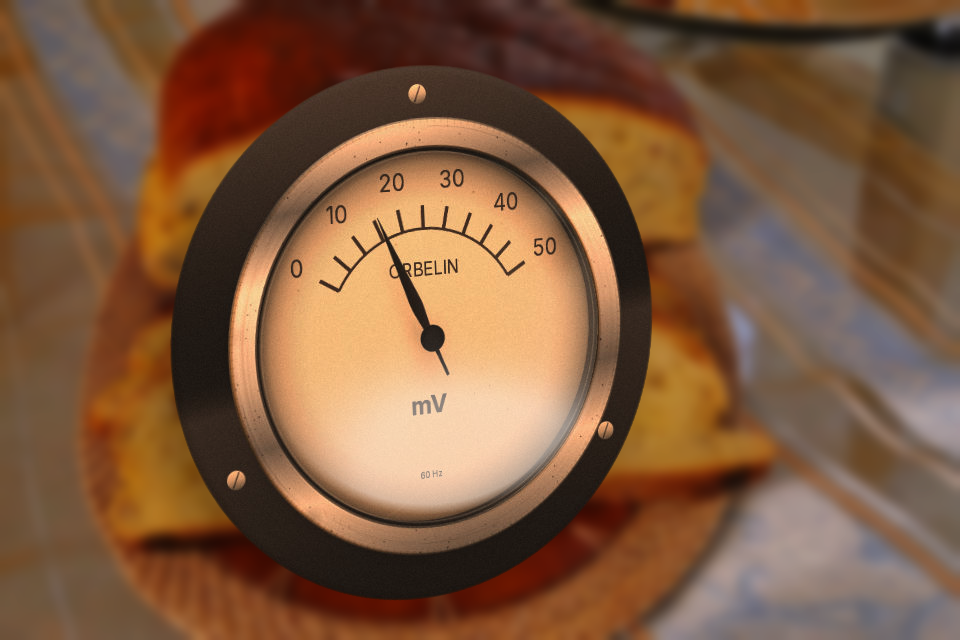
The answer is 15 mV
